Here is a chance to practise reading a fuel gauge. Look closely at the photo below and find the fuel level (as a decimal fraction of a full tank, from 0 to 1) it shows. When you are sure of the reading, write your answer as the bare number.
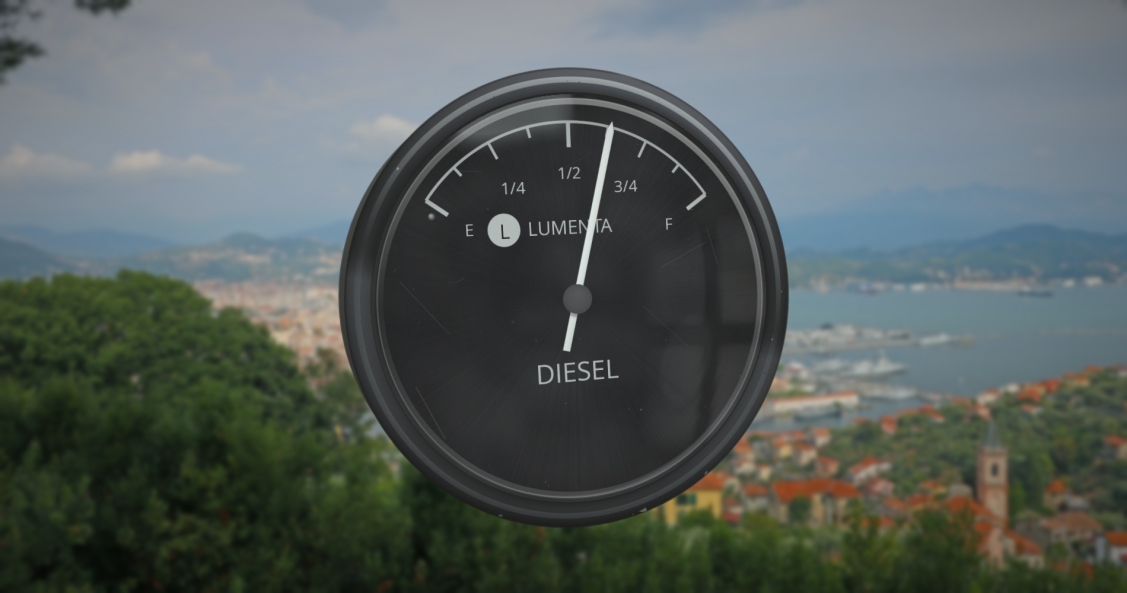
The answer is 0.625
